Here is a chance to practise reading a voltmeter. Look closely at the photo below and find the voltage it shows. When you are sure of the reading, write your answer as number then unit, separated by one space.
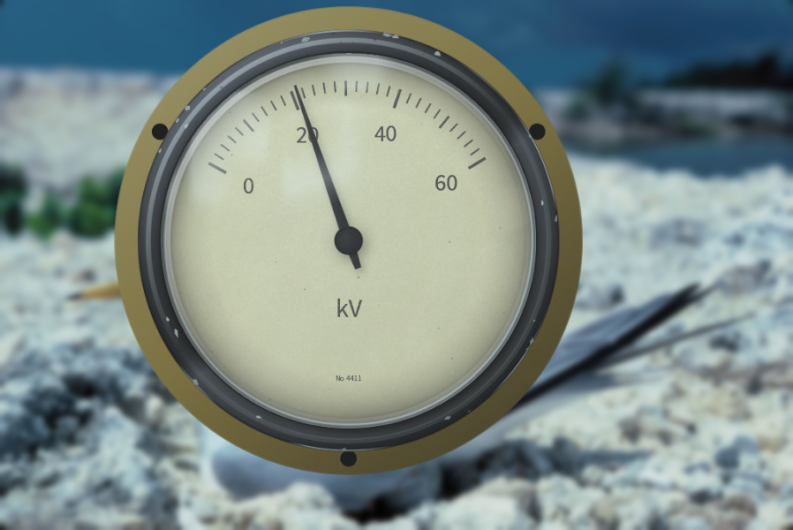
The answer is 21 kV
